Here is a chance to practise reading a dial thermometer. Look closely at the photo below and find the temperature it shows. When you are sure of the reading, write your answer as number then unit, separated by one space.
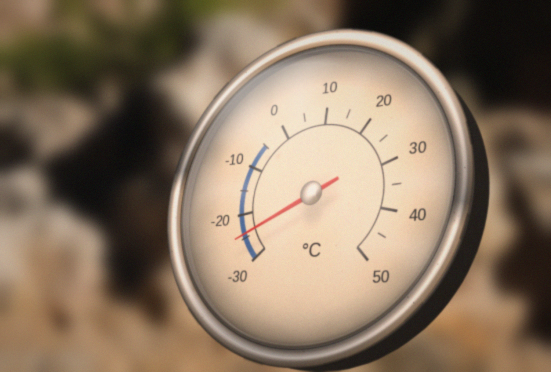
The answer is -25 °C
